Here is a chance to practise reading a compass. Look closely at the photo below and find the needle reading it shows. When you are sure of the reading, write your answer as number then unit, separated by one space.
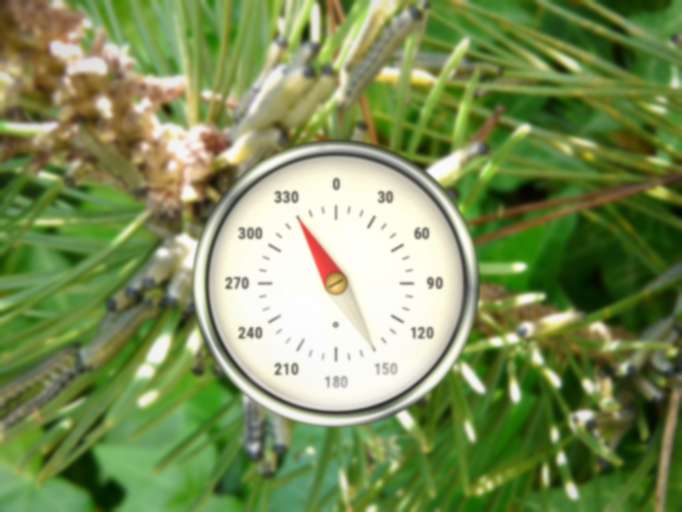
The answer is 330 °
